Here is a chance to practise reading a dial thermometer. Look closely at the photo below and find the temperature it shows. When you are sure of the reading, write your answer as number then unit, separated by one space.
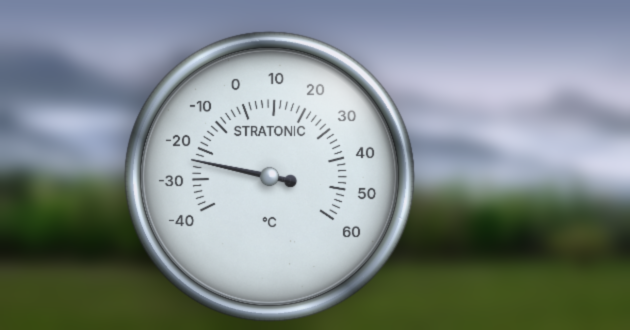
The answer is -24 °C
